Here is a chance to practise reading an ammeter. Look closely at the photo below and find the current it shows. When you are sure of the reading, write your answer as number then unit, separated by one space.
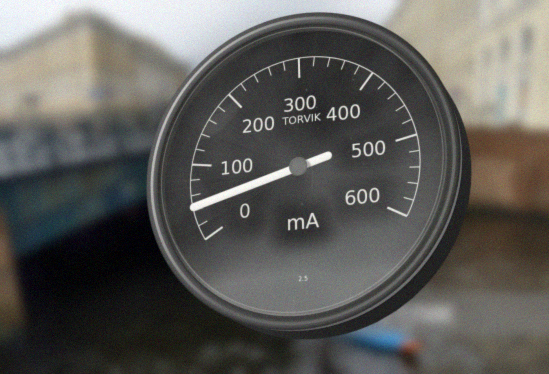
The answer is 40 mA
